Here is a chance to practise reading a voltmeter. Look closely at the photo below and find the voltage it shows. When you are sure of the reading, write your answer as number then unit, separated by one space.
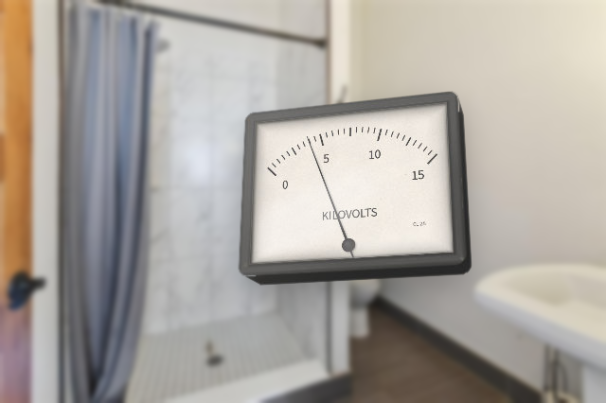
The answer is 4 kV
